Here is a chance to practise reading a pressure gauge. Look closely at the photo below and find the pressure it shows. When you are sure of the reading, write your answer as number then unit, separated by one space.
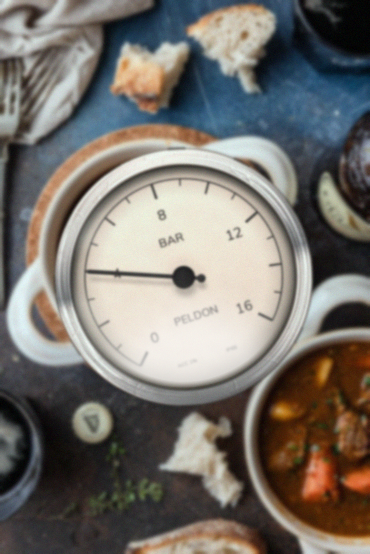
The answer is 4 bar
